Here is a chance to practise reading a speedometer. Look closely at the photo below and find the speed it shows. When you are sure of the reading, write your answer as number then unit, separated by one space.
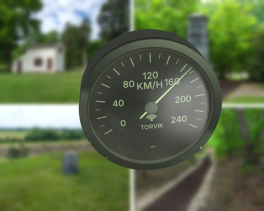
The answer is 165 km/h
